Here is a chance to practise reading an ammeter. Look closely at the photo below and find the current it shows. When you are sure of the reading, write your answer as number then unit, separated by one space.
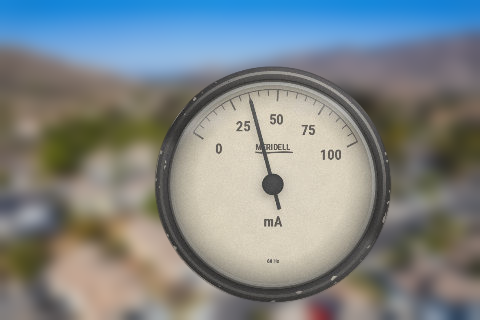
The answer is 35 mA
